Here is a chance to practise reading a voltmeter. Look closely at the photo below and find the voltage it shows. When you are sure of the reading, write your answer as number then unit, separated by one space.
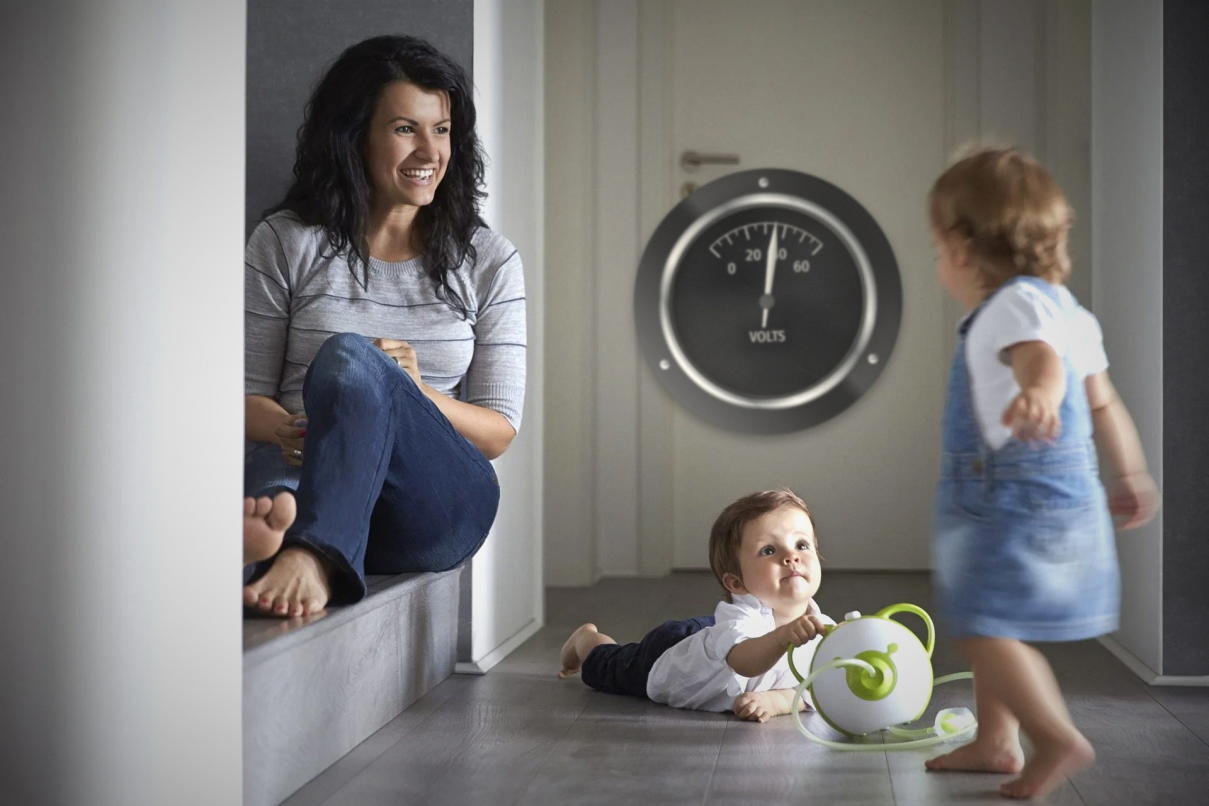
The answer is 35 V
